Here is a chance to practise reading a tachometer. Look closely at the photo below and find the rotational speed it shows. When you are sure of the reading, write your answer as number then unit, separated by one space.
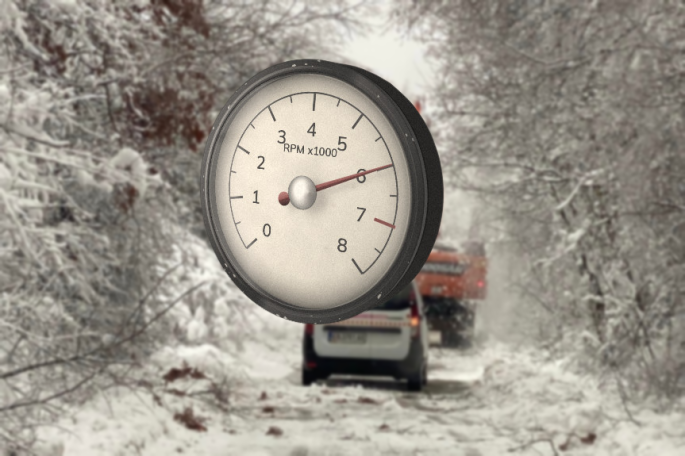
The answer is 6000 rpm
